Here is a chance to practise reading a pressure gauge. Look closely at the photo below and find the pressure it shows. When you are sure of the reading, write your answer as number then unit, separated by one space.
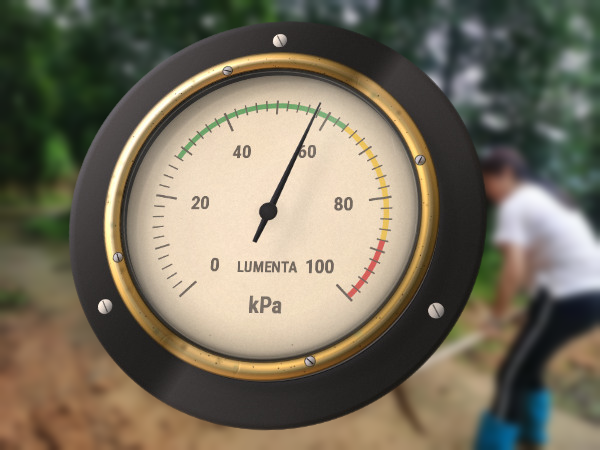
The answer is 58 kPa
